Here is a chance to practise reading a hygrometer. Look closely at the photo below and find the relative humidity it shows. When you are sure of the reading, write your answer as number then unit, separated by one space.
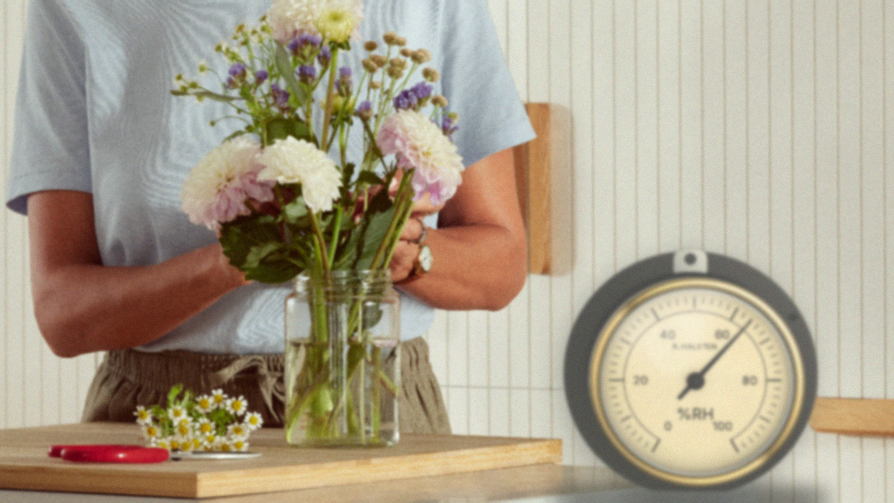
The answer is 64 %
